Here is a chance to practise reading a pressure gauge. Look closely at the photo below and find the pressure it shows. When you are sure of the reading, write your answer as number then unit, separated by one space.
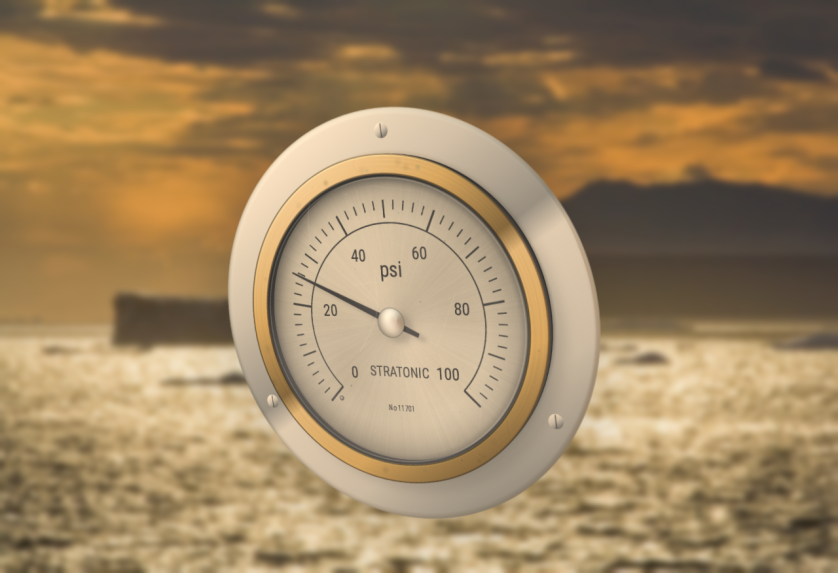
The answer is 26 psi
